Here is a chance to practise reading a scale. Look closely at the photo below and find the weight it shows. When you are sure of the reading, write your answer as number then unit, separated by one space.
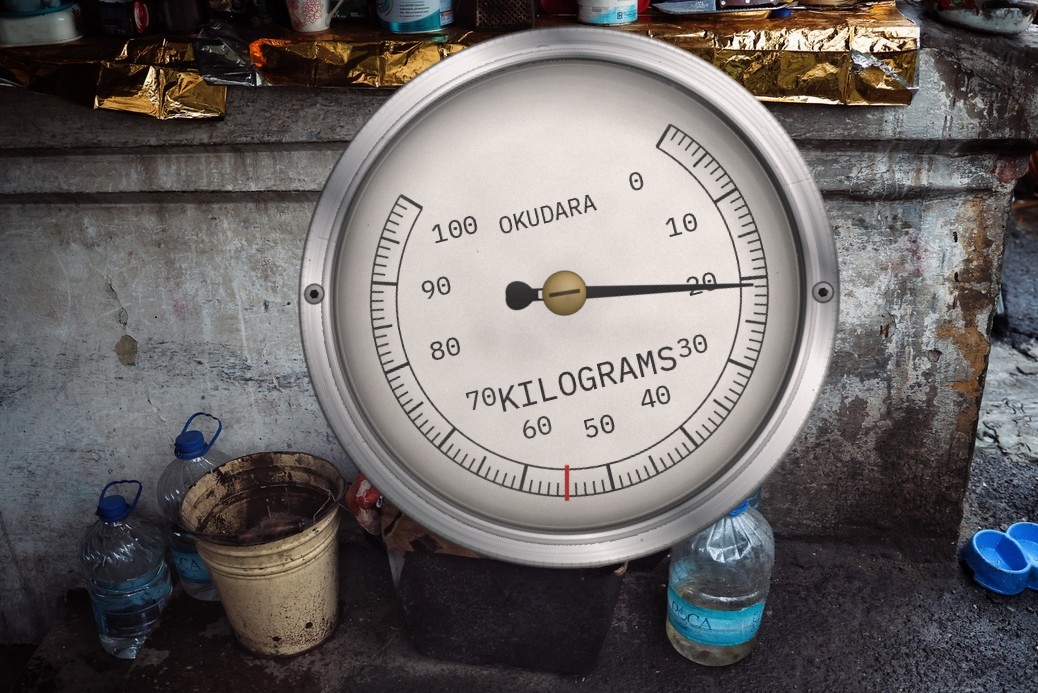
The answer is 21 kg
